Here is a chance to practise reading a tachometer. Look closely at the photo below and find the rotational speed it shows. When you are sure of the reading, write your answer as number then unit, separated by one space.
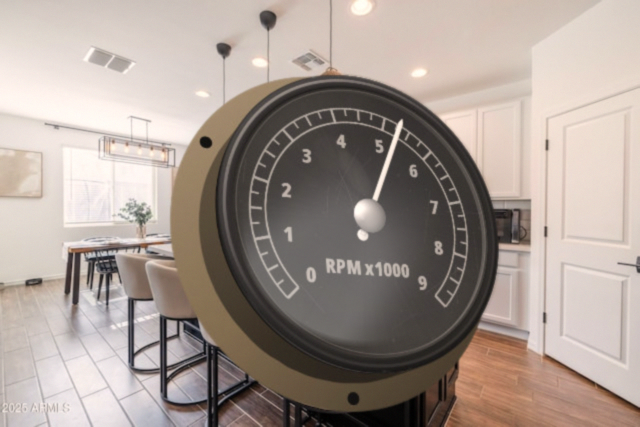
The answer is 5250 rpm
